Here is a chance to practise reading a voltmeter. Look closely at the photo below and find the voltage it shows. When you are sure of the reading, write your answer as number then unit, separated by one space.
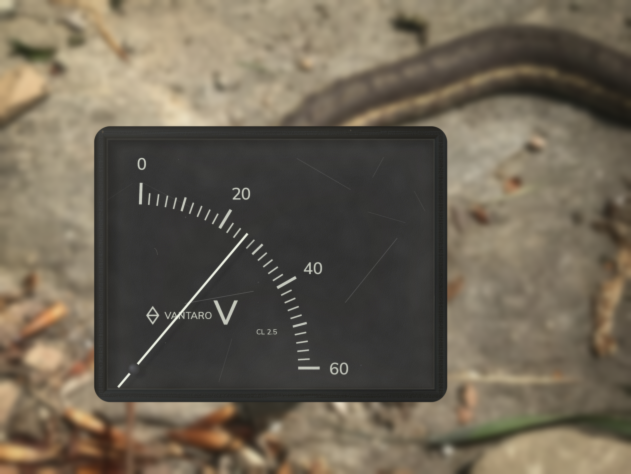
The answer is 26 V
